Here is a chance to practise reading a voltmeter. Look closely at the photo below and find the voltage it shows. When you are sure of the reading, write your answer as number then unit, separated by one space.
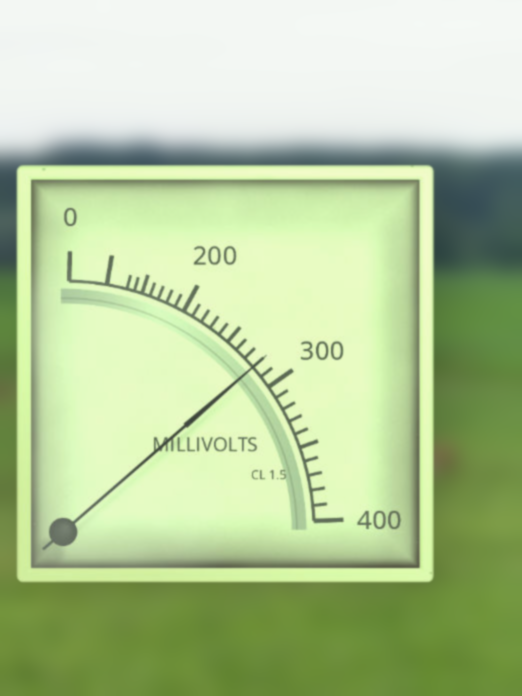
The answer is 280 mV
